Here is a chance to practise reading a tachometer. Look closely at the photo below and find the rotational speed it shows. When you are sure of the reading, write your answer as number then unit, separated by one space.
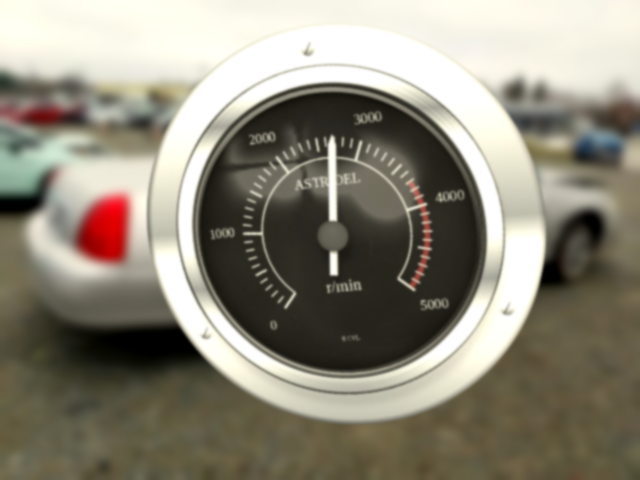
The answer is 2700 rpm
